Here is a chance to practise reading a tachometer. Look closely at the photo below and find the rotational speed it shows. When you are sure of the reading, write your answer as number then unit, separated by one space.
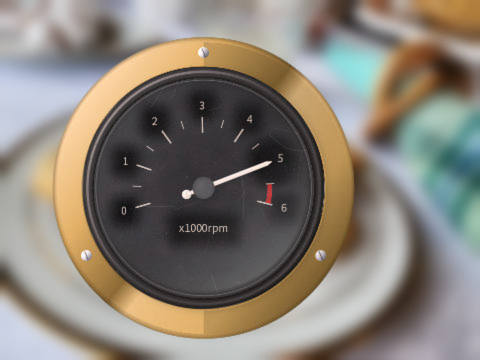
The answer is 5000 rpm
